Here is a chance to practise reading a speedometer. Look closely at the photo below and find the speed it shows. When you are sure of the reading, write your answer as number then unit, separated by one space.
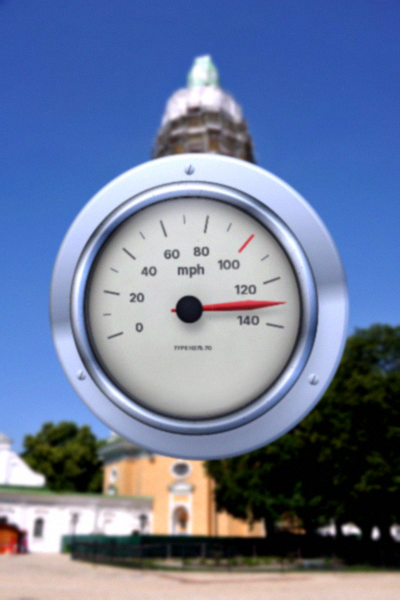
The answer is 130 mph
